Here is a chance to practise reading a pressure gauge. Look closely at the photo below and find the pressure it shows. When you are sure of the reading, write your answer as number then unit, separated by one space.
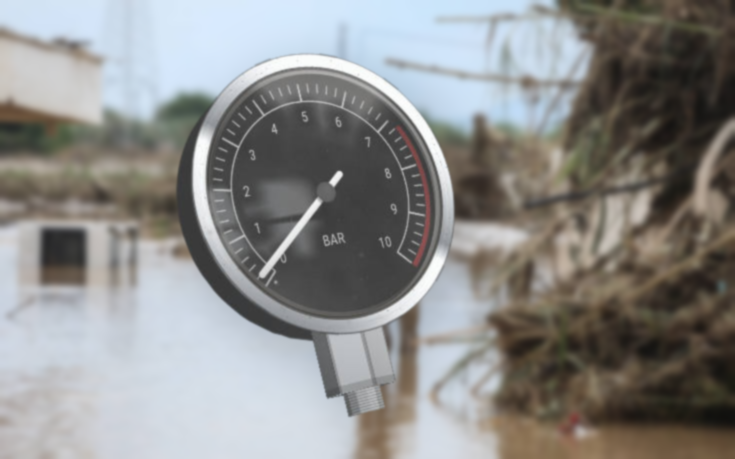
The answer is 0.2 bar
